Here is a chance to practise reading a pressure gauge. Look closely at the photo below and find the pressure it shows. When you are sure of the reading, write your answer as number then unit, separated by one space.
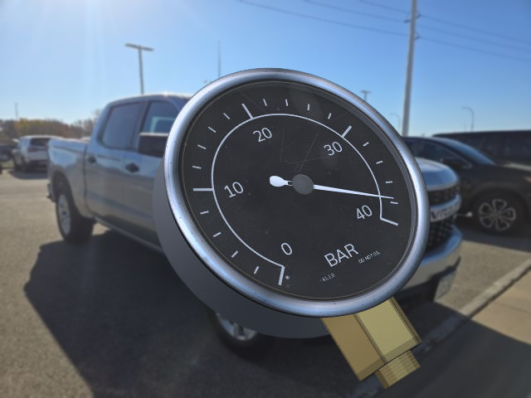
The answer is 38 bar
